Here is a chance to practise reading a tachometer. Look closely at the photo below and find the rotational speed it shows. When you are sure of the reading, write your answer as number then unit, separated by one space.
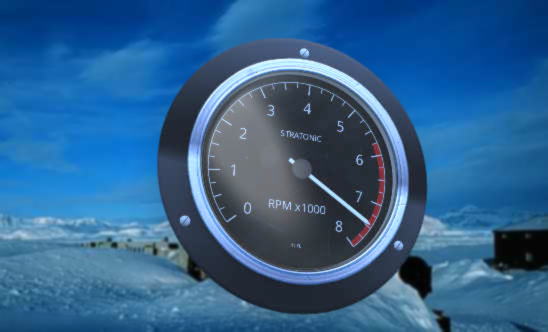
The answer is 7500 rpm
